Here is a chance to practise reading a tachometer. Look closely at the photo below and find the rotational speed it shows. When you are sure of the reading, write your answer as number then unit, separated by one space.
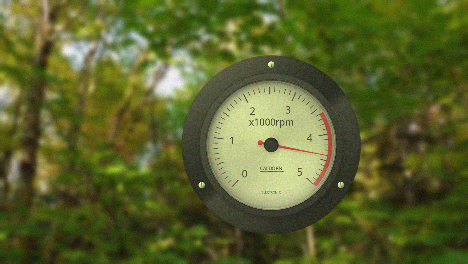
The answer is 4400 rpm
